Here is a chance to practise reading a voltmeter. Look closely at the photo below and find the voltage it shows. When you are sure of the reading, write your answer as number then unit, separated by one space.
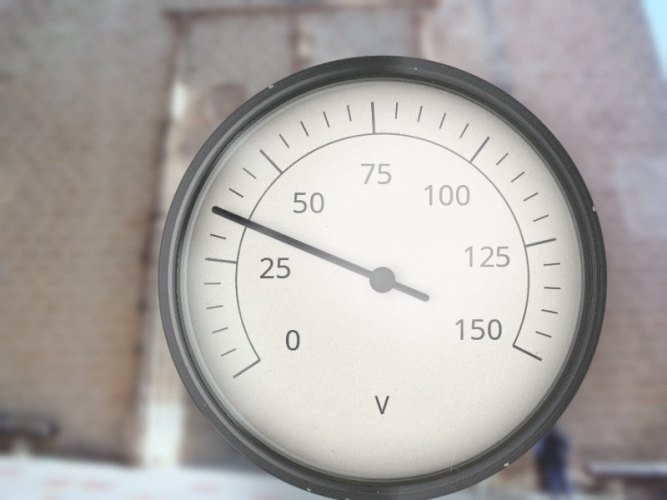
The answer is 35 V
